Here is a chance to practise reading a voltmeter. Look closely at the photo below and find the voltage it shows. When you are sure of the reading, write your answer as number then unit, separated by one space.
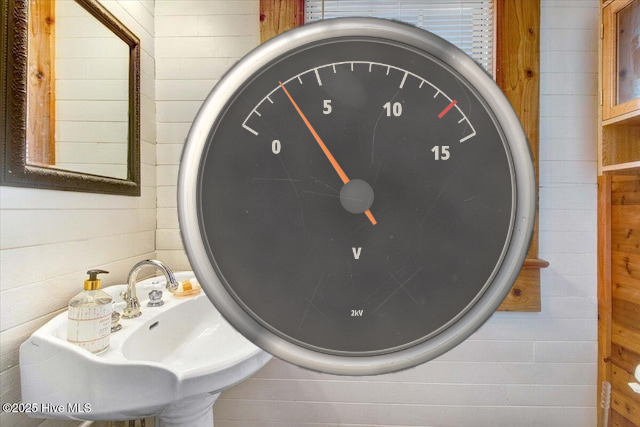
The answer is 3 V
